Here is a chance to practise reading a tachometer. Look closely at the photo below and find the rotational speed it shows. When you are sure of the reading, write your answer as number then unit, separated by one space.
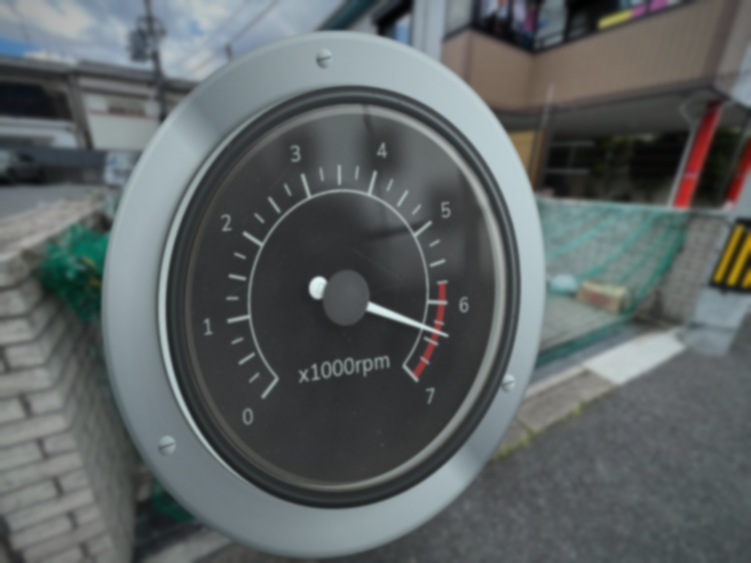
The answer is 6375 rpm
